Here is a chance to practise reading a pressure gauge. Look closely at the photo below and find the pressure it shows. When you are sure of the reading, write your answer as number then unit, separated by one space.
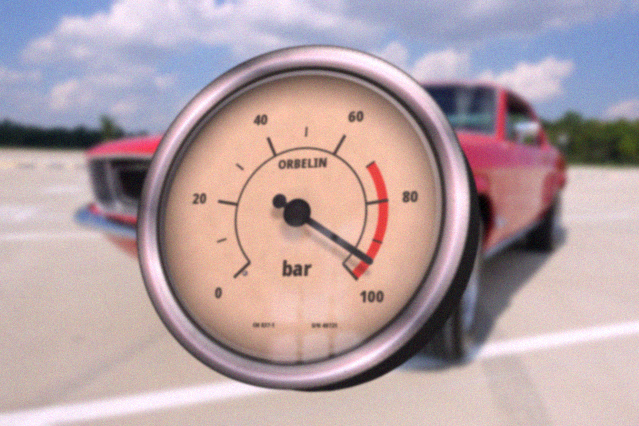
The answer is 95 bar
